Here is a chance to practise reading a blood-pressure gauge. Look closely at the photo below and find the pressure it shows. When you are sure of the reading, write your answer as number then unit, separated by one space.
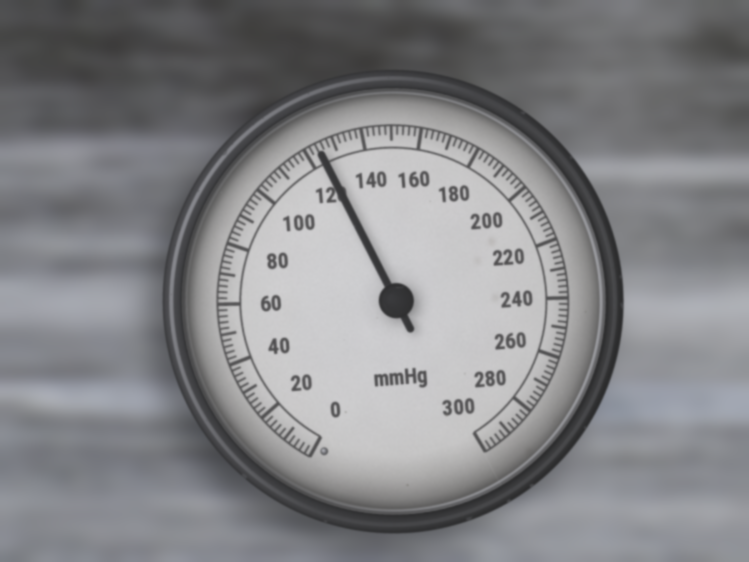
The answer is 124 mmHg
